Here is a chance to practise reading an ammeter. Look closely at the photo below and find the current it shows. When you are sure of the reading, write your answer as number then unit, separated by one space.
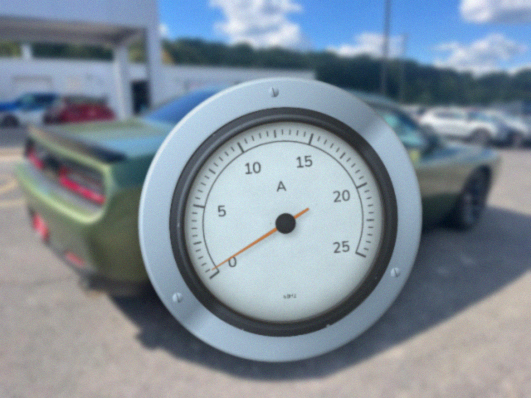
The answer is 0.5 A
